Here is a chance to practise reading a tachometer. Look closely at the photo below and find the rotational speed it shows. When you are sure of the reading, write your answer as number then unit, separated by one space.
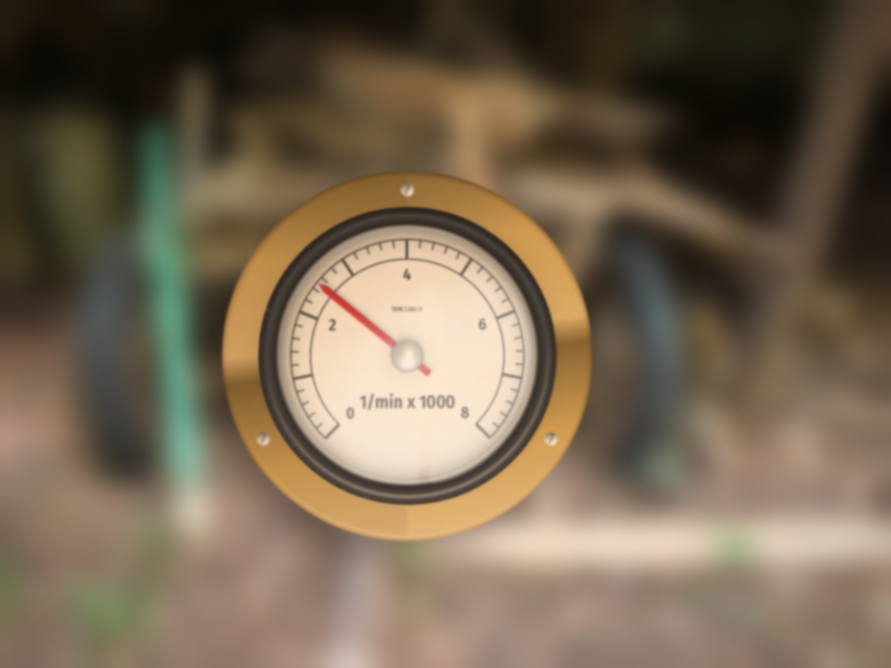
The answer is 2500 rpm
